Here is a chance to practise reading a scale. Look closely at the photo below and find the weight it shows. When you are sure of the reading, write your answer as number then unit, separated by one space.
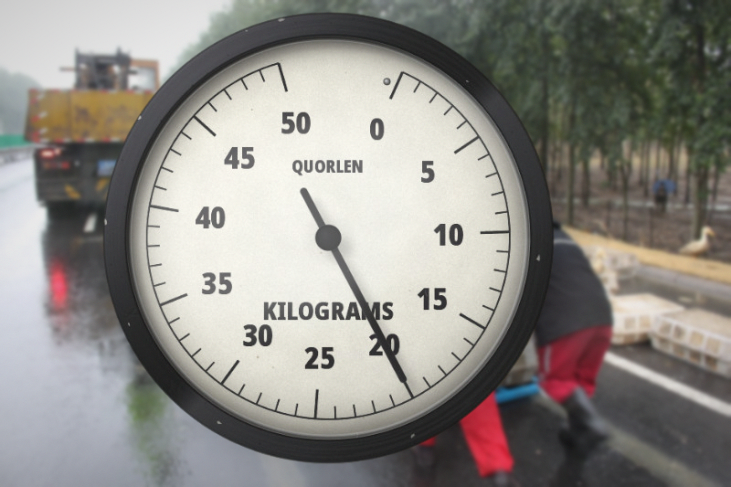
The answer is 20 kg
